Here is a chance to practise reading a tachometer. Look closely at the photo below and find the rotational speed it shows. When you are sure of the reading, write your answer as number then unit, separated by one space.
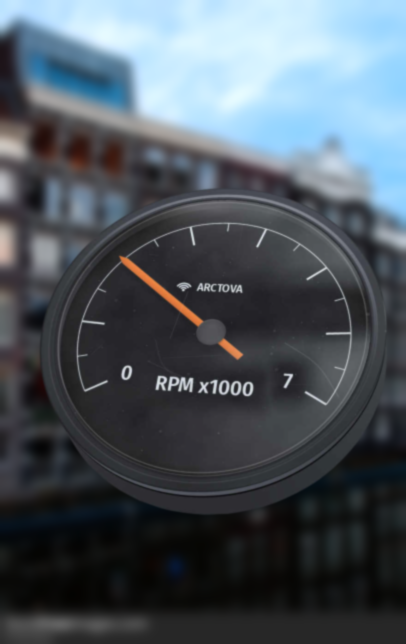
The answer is 2000 rpm
